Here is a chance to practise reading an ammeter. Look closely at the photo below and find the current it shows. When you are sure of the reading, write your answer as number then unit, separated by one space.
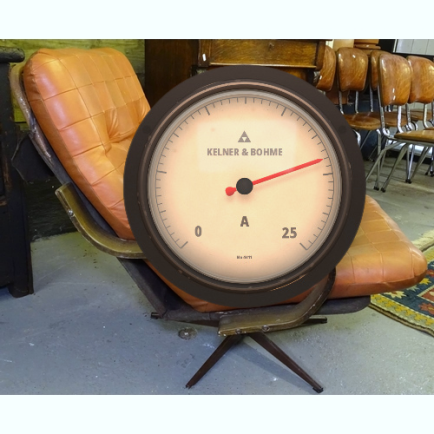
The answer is 19 A
